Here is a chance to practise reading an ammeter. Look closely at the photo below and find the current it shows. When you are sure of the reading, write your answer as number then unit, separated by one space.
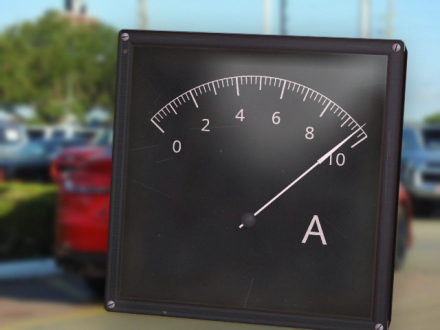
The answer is 9.6 A
